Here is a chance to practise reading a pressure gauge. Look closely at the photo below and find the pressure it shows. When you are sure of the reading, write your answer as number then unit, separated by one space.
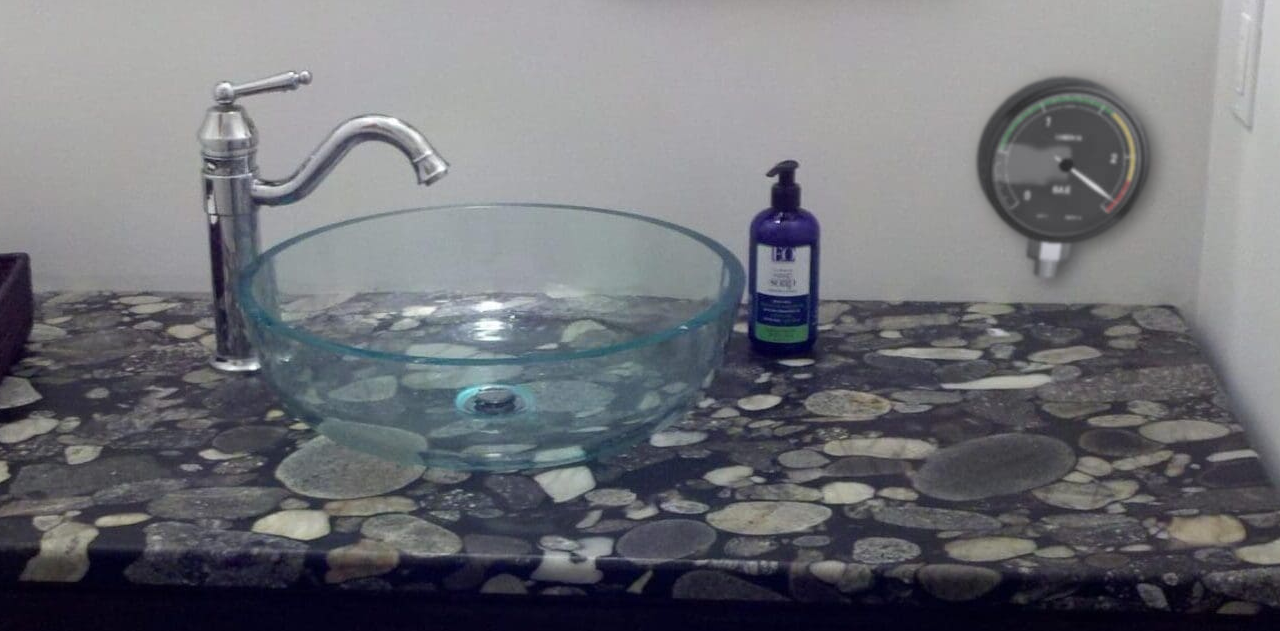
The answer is 2.4 bar
